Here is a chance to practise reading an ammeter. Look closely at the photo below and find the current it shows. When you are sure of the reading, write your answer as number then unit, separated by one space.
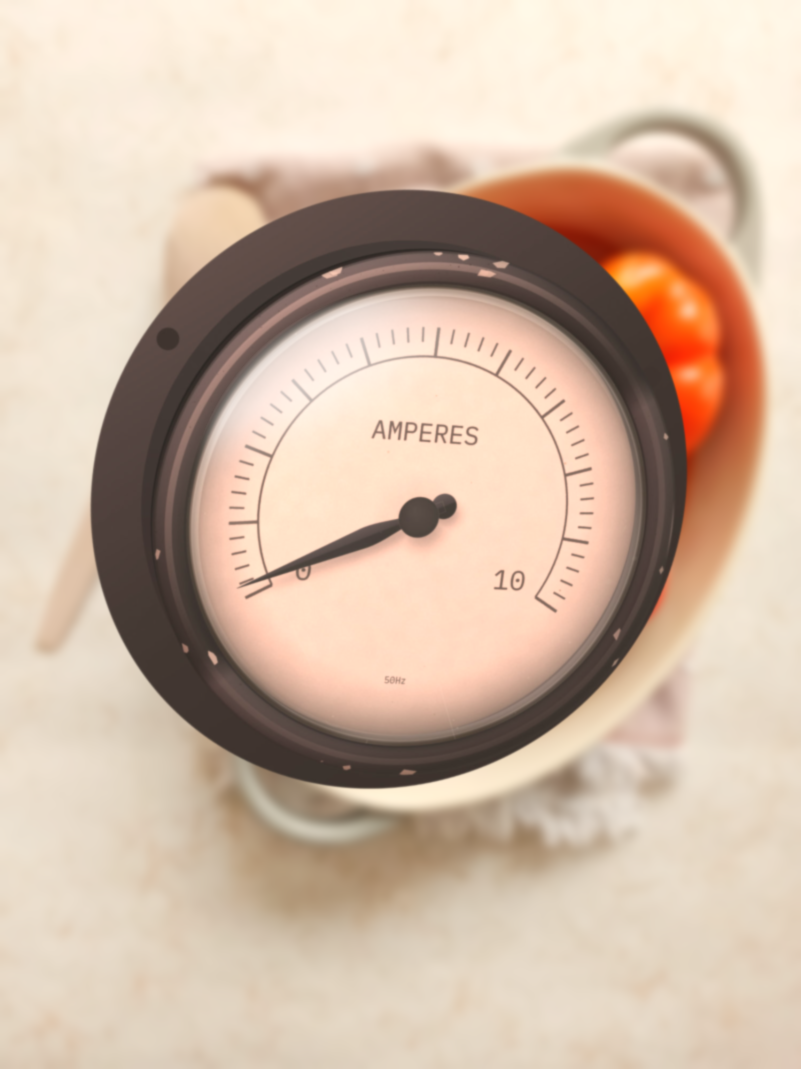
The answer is 0.2 A
